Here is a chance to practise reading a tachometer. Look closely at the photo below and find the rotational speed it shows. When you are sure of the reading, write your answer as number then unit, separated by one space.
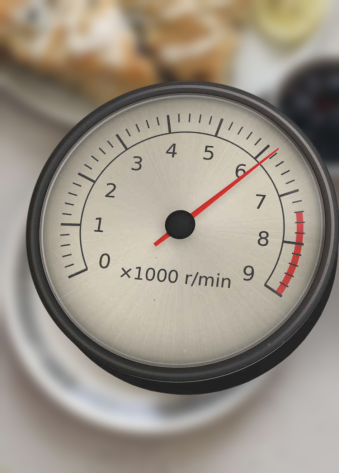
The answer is 6200 rpm
